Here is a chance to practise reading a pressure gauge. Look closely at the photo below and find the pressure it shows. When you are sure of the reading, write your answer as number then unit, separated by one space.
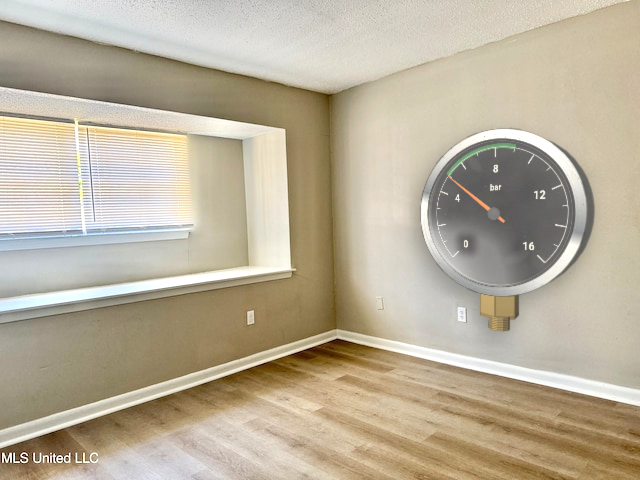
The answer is 5 bar
